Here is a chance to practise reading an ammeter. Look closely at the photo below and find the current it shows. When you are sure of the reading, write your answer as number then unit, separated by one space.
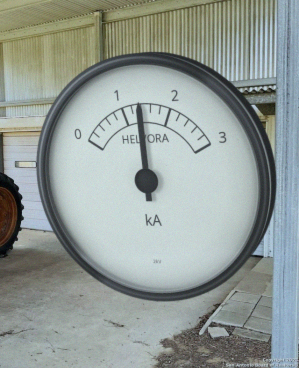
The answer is 1.4 kA
